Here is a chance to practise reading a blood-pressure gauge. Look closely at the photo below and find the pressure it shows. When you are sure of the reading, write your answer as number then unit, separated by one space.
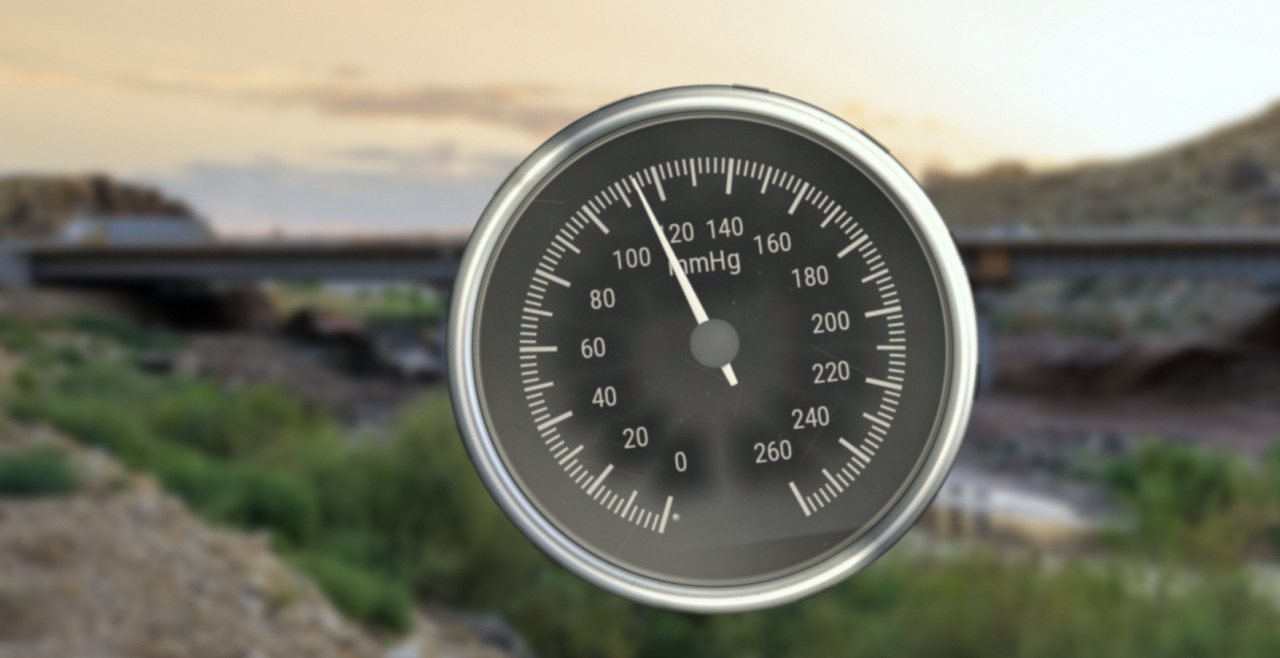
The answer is 114 mmHg
